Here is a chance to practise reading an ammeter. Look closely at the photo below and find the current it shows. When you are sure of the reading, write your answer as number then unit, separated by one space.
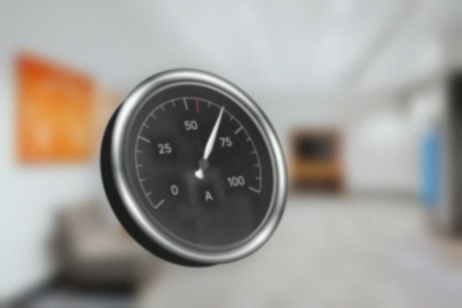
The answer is 65 A
